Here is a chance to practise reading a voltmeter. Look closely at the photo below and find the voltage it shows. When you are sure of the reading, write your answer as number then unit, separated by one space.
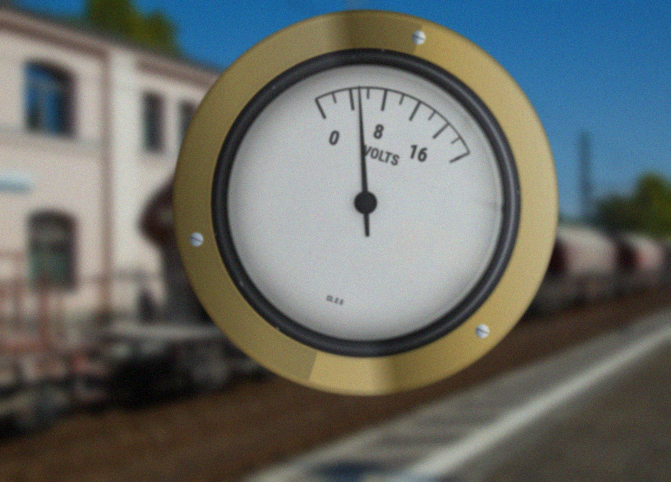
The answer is 5 V
